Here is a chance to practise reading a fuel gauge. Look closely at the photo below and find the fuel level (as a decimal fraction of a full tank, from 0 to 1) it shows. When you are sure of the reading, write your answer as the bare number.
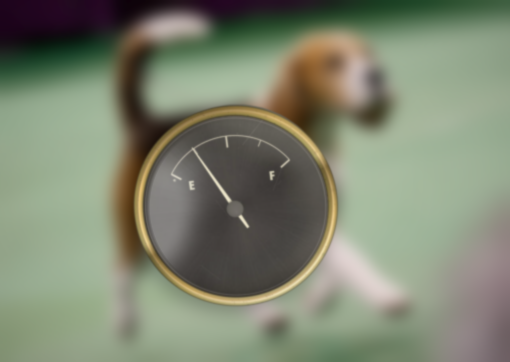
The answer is 0.25
